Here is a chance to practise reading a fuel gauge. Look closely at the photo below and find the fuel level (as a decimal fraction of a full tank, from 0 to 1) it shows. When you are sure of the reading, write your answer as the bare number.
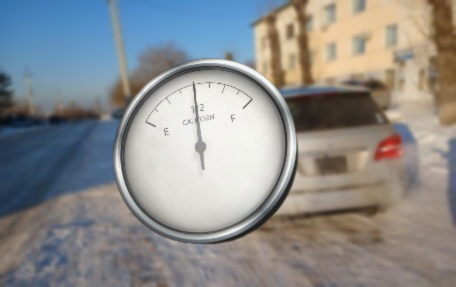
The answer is 0.5
